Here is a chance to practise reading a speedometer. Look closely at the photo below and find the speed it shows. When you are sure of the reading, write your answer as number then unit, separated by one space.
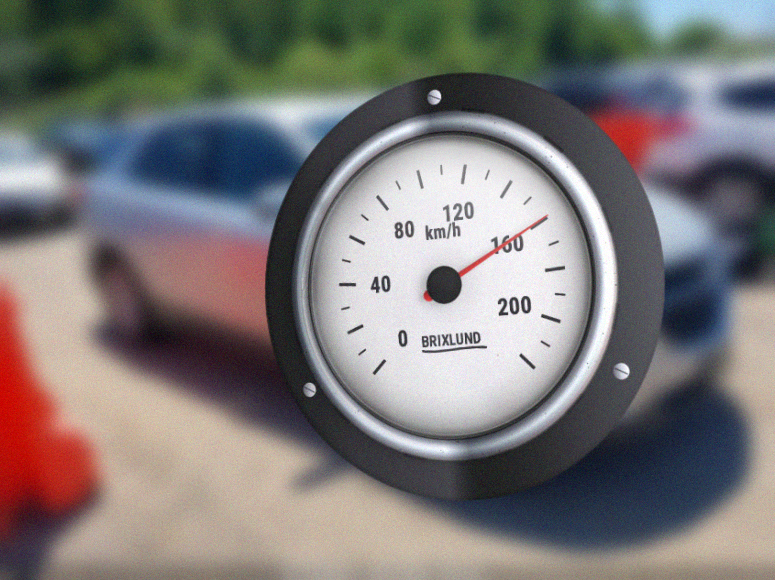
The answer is 160 km/h
